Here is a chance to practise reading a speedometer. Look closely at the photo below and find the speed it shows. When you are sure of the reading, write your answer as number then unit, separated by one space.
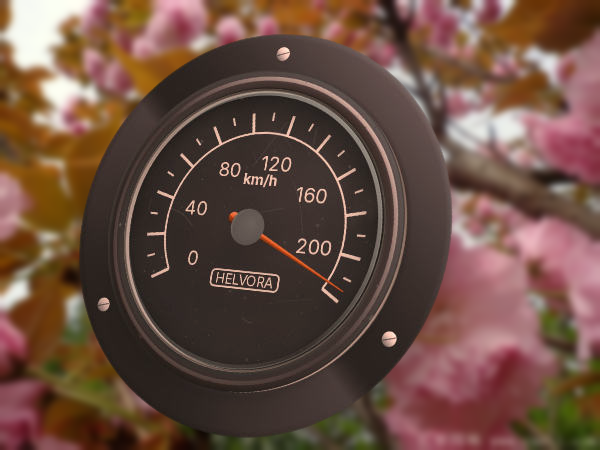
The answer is 215 km/h
